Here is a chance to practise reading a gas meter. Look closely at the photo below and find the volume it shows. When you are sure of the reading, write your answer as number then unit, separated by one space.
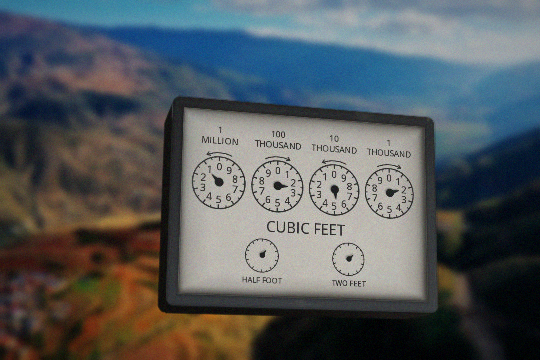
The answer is 125200 ft³
